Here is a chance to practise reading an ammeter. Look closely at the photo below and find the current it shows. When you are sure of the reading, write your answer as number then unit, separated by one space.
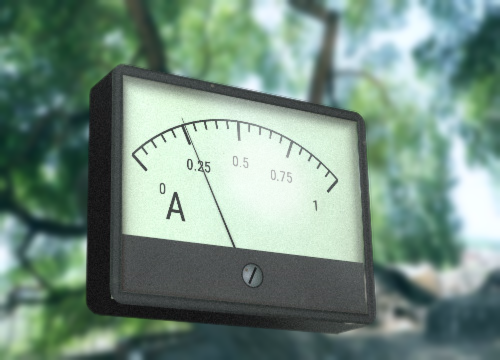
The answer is 0.25 A
